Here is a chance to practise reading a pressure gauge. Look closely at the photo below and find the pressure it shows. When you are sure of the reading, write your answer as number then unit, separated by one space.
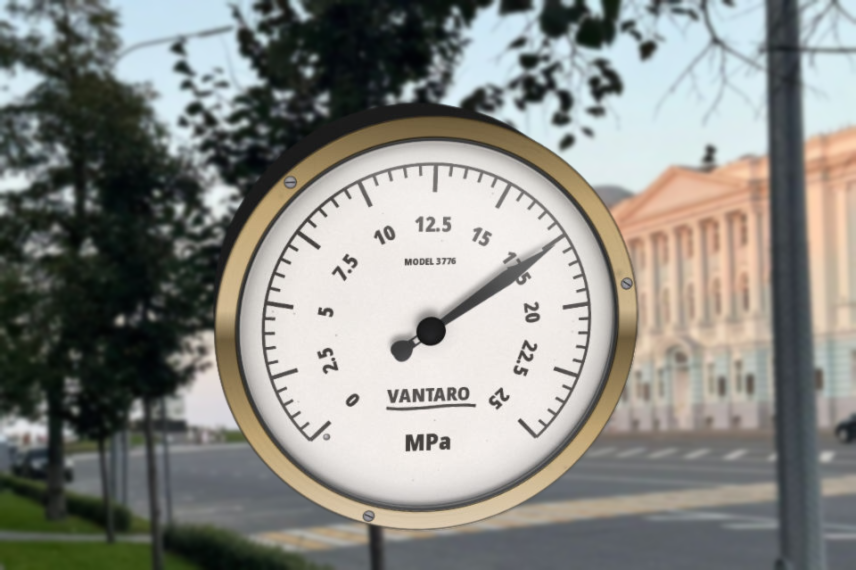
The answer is 17.5 MPa
